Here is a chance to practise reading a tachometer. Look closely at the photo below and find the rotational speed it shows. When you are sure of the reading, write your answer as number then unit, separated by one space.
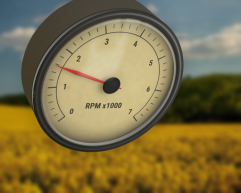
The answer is 1600 rpm
